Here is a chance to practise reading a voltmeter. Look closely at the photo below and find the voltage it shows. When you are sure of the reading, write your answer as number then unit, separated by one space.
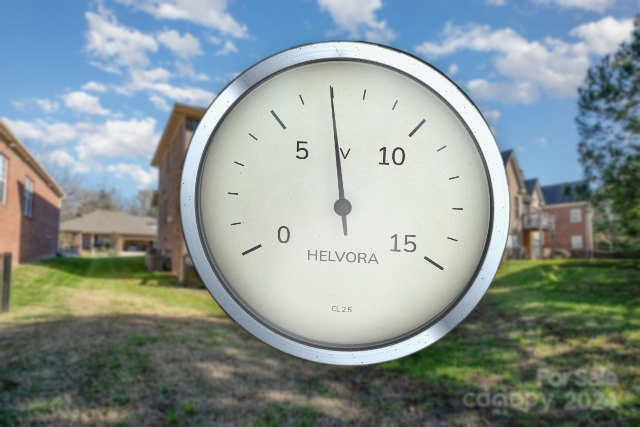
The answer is 7 V
